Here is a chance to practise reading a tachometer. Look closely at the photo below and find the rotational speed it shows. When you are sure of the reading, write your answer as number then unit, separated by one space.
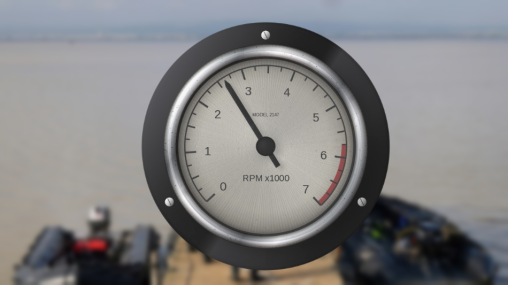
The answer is 2625 rpm
